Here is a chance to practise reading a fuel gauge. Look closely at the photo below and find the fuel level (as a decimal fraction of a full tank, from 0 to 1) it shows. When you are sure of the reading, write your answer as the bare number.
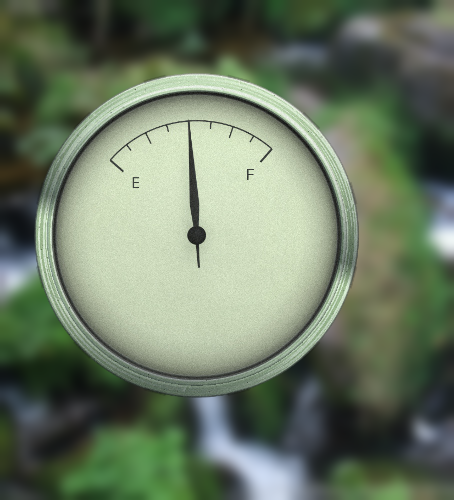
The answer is 0.5
